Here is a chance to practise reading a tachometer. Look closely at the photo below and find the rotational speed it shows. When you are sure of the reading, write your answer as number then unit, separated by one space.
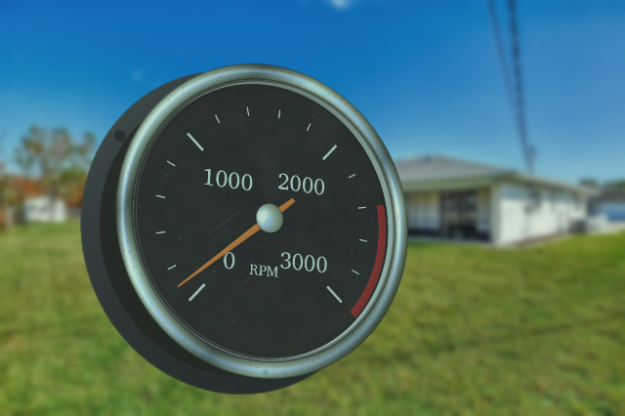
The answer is 100 rpm
